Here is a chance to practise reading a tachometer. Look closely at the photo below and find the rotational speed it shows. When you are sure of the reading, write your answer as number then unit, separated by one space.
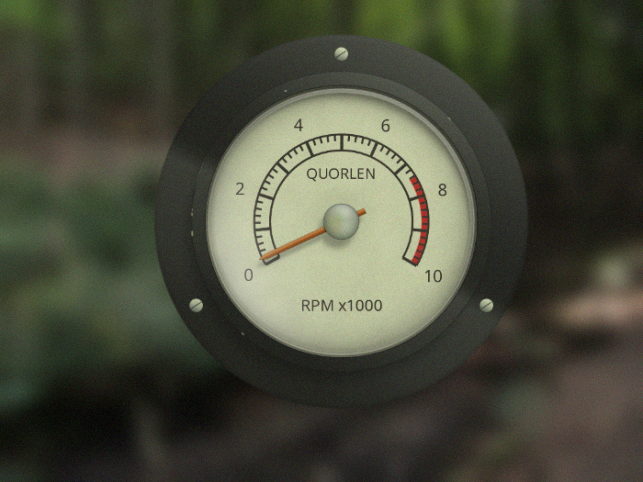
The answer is 200 rpm
